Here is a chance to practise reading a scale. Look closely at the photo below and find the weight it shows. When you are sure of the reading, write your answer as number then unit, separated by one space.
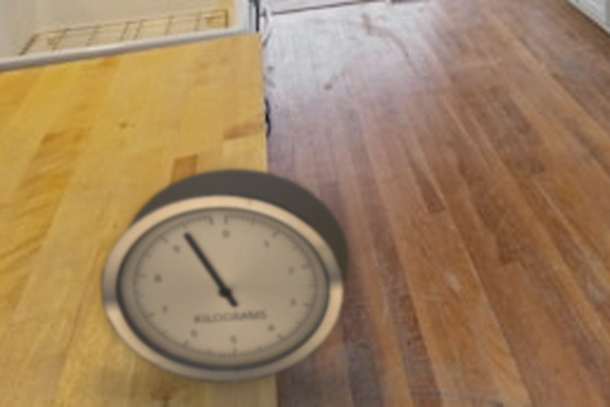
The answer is 9.5 kg
